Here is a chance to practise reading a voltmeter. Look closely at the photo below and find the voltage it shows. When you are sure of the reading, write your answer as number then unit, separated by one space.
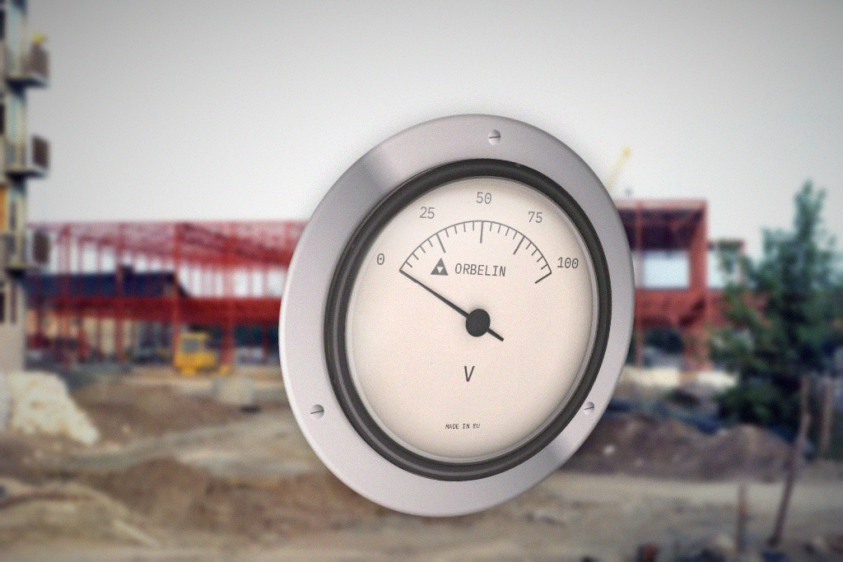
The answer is 0 V
